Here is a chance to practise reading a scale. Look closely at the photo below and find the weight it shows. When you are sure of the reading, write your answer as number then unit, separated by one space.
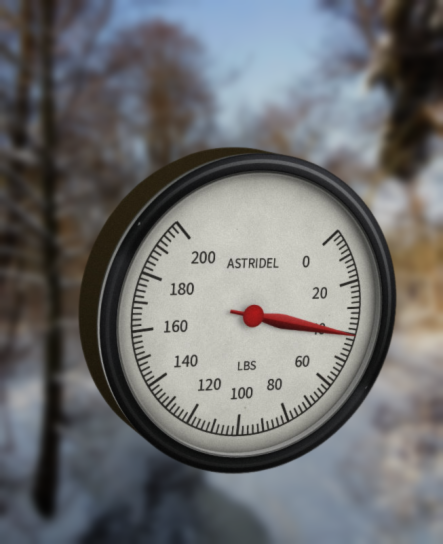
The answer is 40 lb
